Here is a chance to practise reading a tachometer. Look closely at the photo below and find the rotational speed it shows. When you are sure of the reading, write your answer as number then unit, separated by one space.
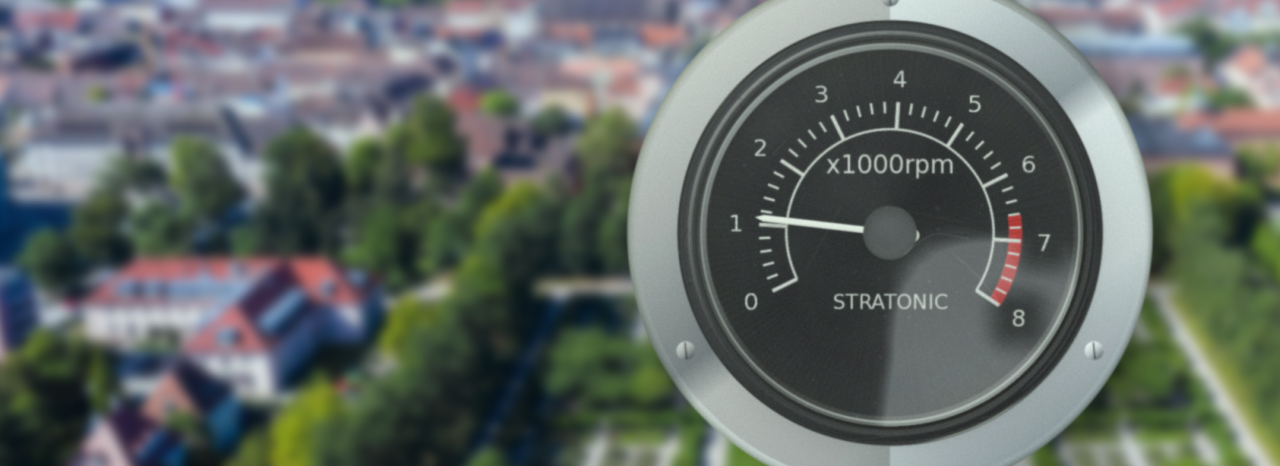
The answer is 1100 rpm
